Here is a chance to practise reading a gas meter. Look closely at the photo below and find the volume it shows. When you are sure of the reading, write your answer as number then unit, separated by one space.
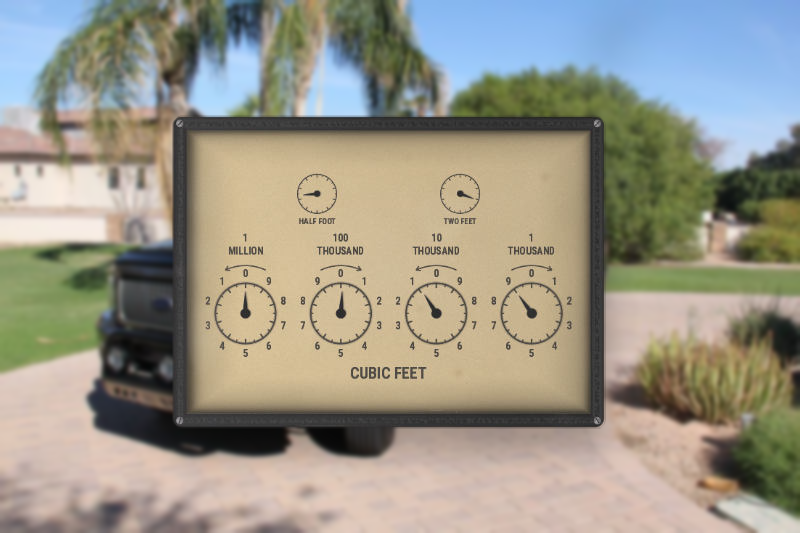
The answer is 900 ft³
